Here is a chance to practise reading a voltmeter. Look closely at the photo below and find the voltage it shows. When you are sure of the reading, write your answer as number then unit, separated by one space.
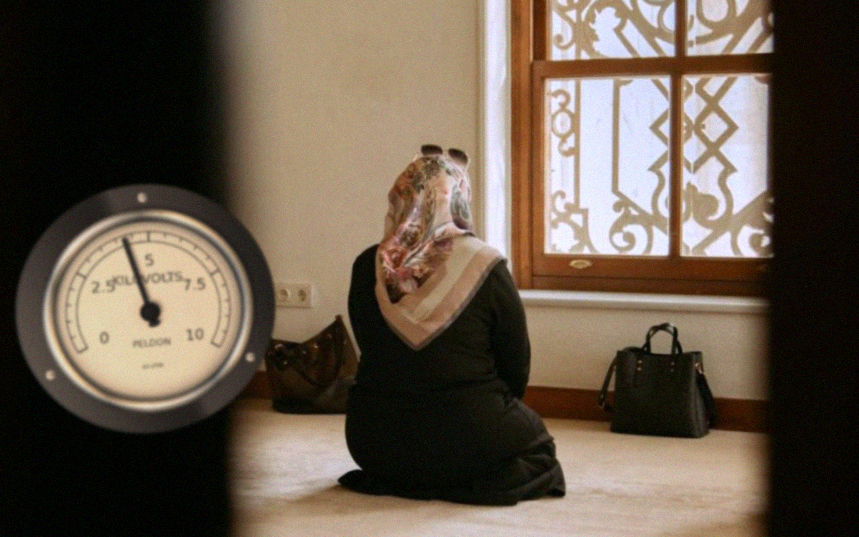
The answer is 4.25 kV
